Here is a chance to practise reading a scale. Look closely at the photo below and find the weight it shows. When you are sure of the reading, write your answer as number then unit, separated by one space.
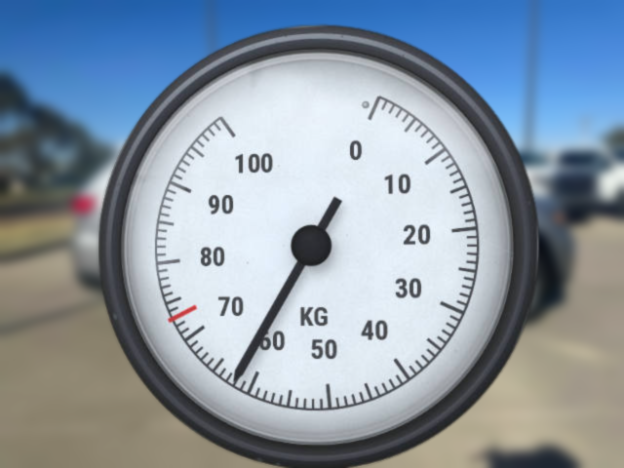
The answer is 62 kg
